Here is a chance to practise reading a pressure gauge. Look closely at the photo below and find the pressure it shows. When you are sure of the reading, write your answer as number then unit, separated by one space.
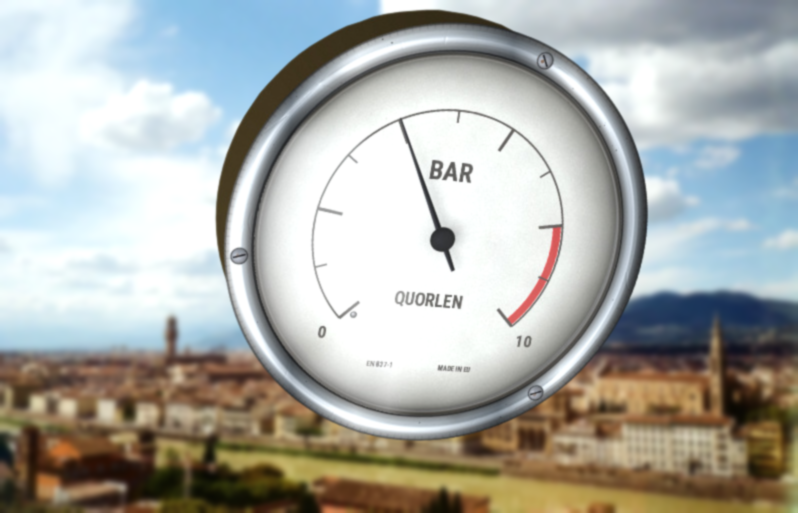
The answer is 4 bar
